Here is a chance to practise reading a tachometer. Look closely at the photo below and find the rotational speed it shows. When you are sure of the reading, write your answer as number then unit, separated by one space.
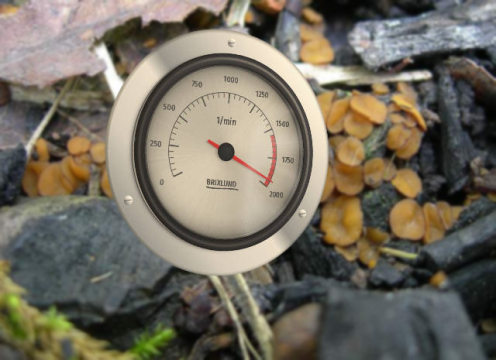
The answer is 1950 rpm
